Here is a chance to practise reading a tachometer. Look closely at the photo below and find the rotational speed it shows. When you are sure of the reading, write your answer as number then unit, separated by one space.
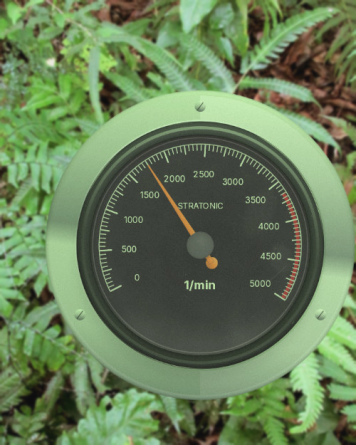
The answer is 1750 rpm
